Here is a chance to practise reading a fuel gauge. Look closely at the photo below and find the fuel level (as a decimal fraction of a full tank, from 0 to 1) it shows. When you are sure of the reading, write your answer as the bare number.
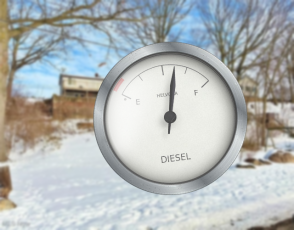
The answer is 0.625
